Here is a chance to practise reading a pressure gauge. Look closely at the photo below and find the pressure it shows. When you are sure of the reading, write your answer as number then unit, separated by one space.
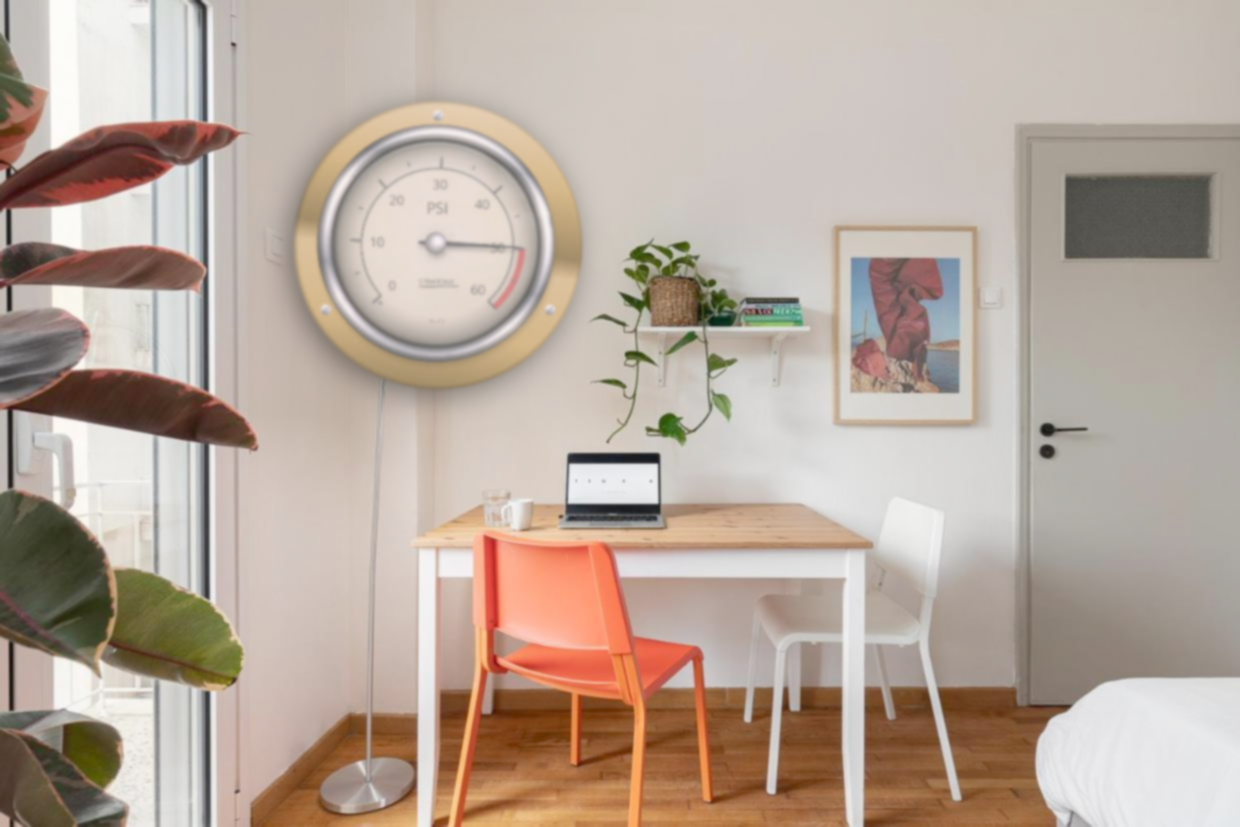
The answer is 50 psi
